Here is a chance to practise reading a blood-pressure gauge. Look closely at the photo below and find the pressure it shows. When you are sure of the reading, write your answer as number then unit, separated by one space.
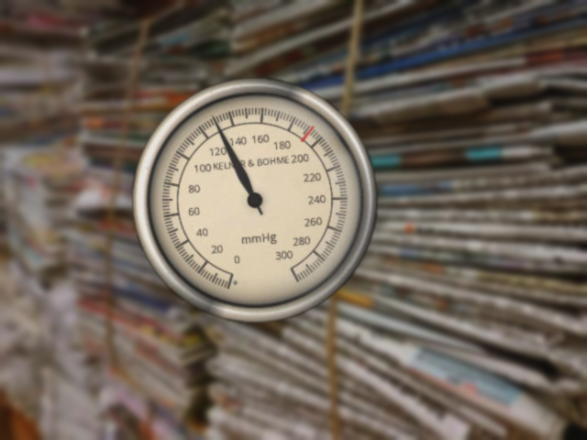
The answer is 130 mmHg
